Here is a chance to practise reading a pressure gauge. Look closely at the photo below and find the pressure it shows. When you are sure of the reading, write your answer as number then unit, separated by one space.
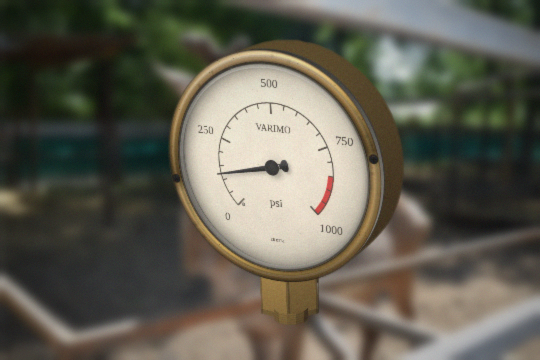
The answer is 125 psi
